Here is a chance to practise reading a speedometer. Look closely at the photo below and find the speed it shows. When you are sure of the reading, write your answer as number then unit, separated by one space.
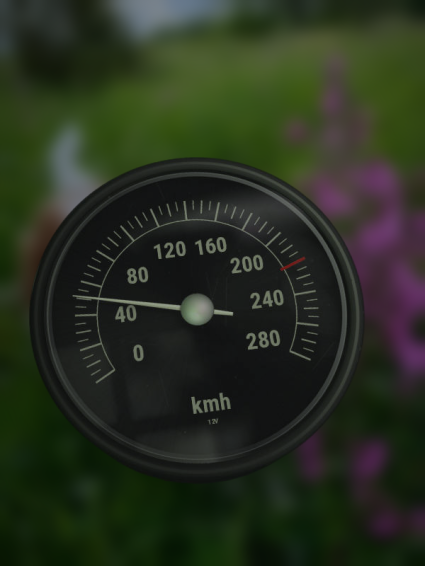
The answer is 50 km/h
